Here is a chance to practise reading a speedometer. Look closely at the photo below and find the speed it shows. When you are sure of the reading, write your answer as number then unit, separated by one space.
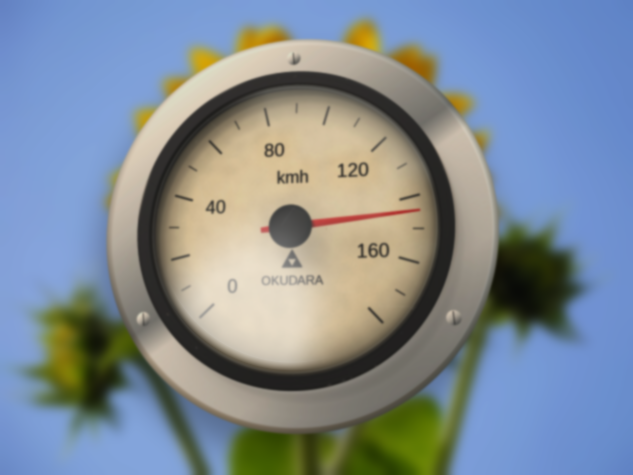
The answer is 145 km/h
